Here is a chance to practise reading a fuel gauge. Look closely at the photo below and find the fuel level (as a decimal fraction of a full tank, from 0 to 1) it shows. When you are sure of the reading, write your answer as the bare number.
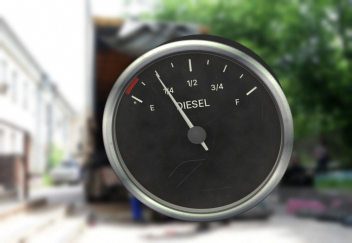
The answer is 0.25
